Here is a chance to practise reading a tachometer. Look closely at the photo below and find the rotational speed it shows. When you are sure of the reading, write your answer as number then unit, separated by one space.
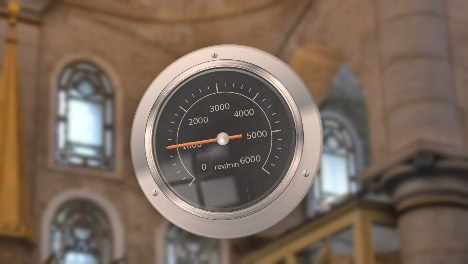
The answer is 1000 rpm
